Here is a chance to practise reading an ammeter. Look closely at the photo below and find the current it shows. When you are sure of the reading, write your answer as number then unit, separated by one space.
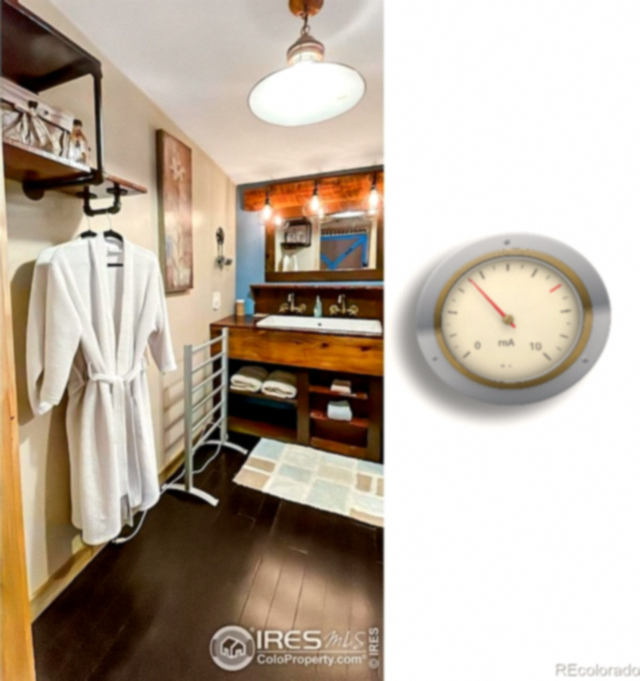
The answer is 3.5 mA
